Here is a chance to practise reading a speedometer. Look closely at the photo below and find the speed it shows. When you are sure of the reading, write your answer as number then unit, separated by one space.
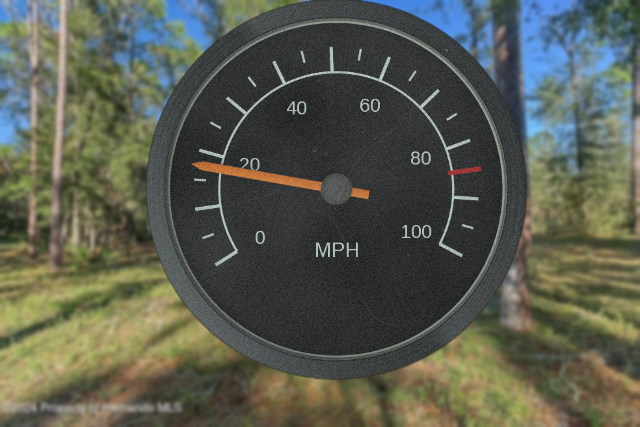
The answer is 17.5 mph
